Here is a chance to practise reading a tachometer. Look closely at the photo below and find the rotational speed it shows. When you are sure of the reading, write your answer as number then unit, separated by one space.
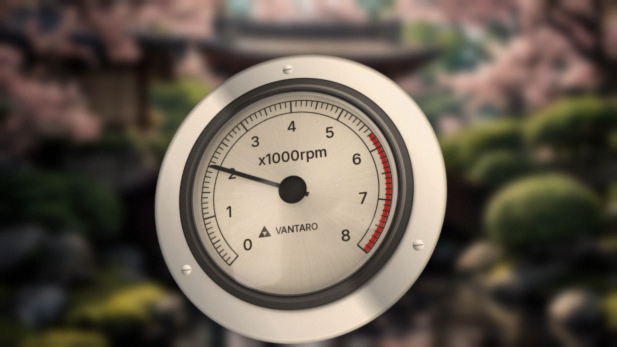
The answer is 2000 rpm
